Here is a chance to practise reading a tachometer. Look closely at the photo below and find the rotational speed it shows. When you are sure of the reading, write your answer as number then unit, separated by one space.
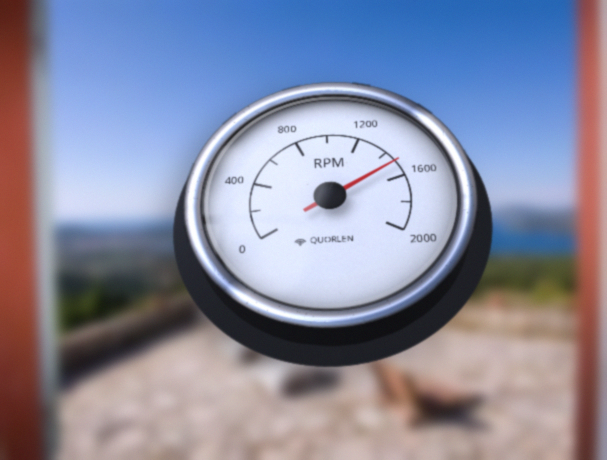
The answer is 1500 rpm
